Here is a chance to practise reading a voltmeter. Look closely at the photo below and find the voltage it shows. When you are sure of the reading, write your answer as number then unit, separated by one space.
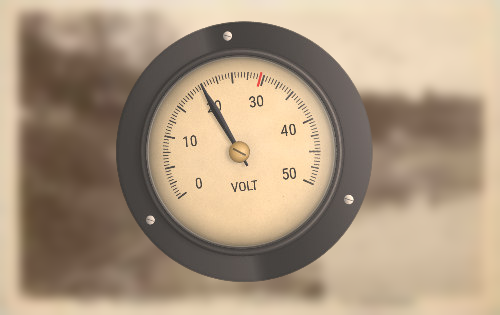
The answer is 20 V
